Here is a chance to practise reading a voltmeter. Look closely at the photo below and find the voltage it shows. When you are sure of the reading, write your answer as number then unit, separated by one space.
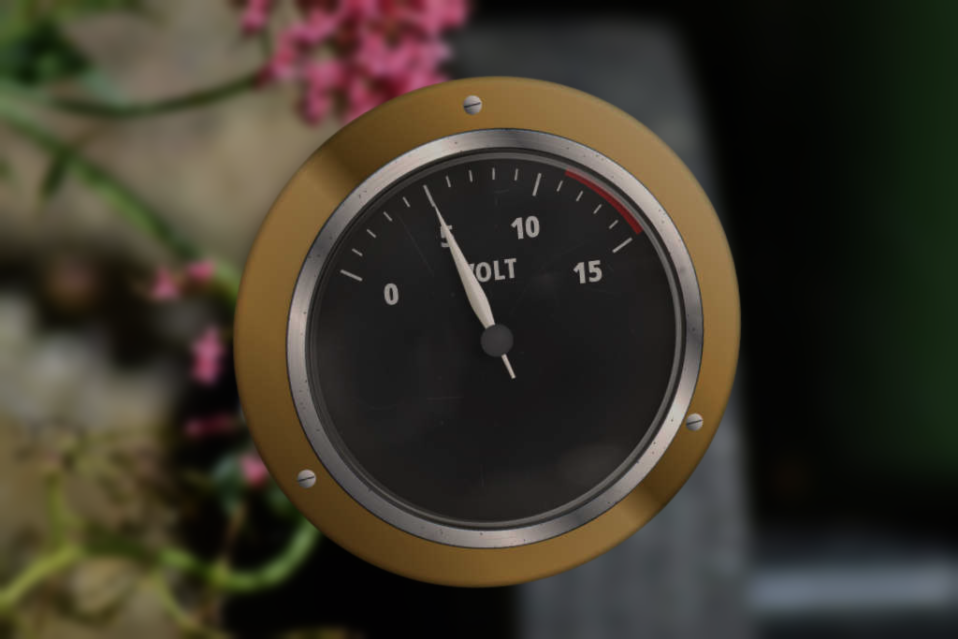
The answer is 5 V
